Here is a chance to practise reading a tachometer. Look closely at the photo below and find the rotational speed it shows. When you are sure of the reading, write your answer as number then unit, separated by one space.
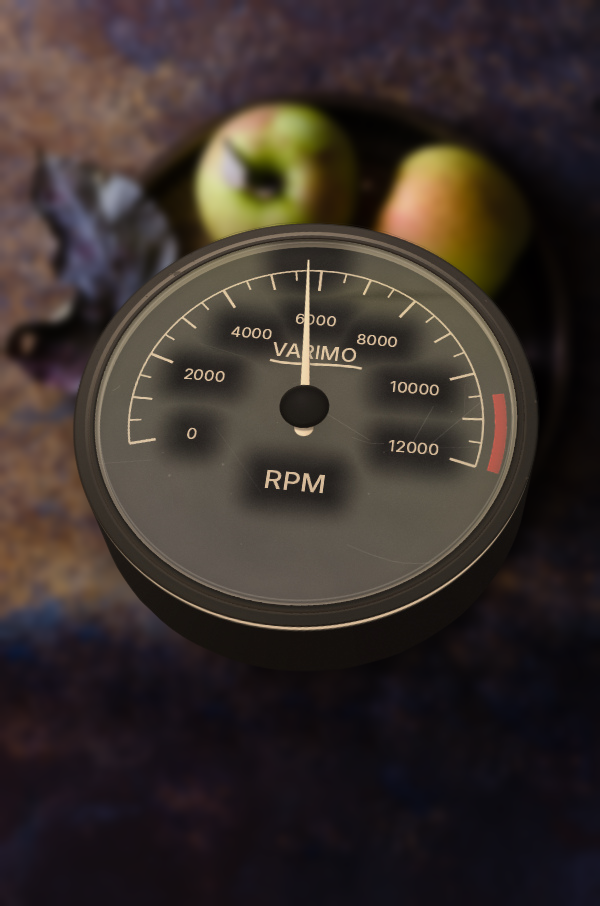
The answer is 5750 rpm
